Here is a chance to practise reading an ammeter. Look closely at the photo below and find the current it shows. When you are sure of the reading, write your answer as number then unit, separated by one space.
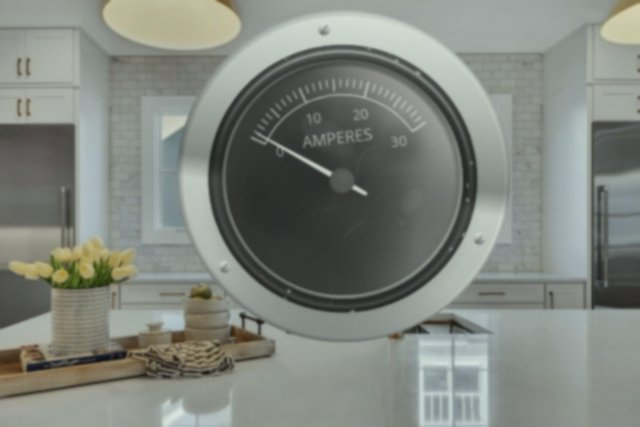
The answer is 1 A
